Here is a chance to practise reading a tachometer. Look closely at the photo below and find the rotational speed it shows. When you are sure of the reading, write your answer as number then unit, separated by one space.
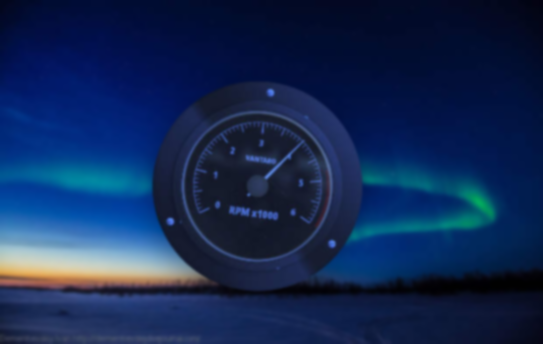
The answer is 4000 rpm
